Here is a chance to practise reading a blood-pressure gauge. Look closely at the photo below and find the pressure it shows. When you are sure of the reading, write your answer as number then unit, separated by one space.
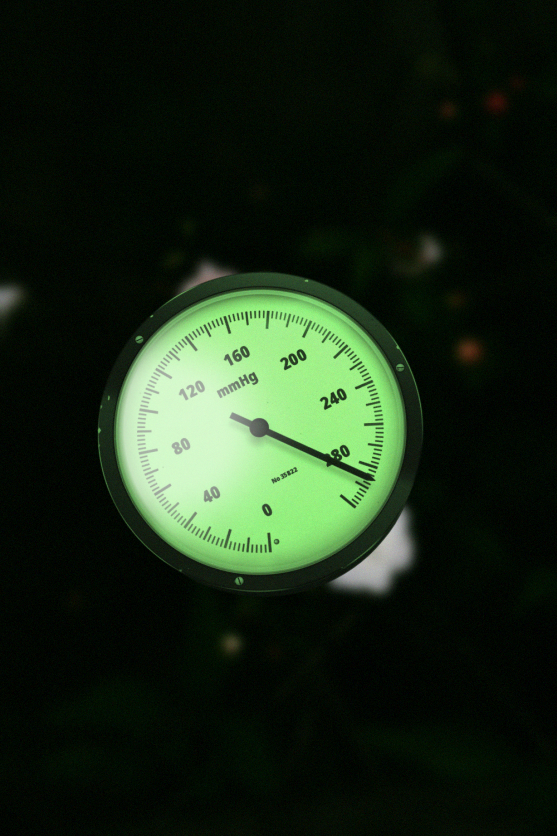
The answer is 286 mmHg
